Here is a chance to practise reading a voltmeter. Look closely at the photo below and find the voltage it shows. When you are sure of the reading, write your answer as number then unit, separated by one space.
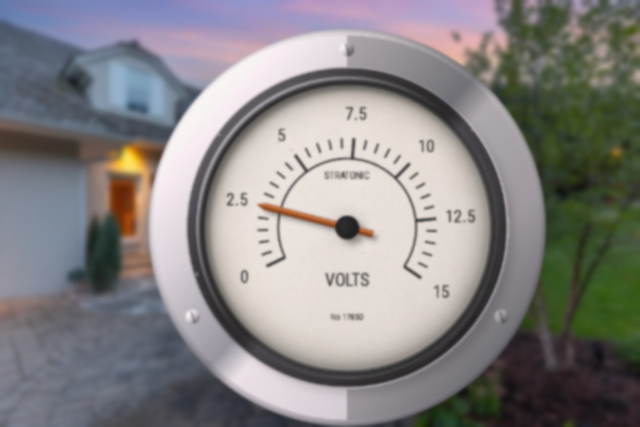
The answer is 2.5 V
